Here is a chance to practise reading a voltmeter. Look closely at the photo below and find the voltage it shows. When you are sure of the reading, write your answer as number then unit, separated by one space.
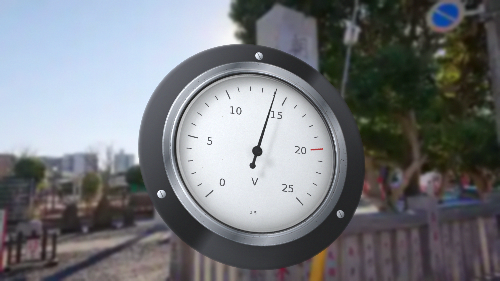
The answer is 14 V
